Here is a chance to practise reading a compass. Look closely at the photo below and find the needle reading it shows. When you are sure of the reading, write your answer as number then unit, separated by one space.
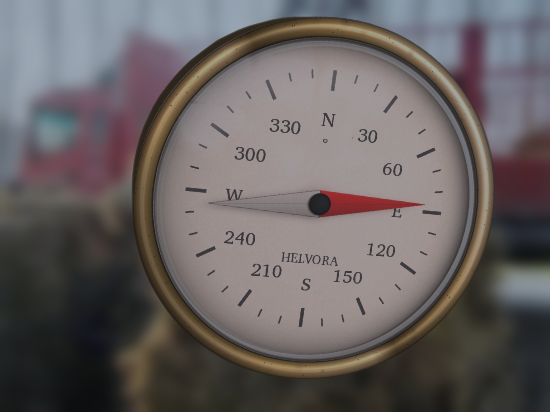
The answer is 85 °
